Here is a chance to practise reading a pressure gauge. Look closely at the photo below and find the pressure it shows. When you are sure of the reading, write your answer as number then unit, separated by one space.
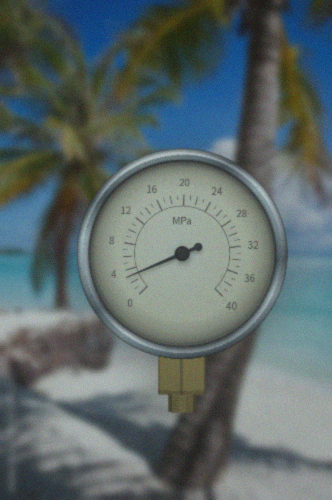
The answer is 3 MPa
